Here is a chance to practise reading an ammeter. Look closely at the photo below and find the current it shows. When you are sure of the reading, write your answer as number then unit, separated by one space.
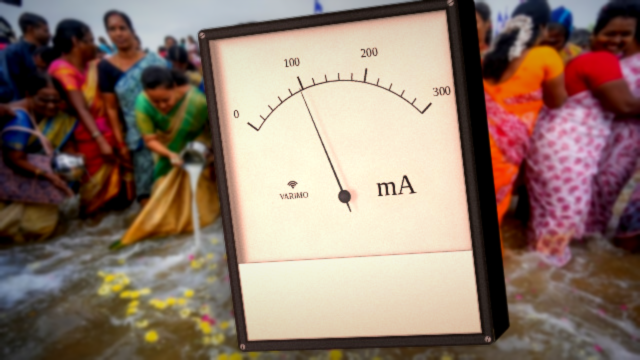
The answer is 100 mA
